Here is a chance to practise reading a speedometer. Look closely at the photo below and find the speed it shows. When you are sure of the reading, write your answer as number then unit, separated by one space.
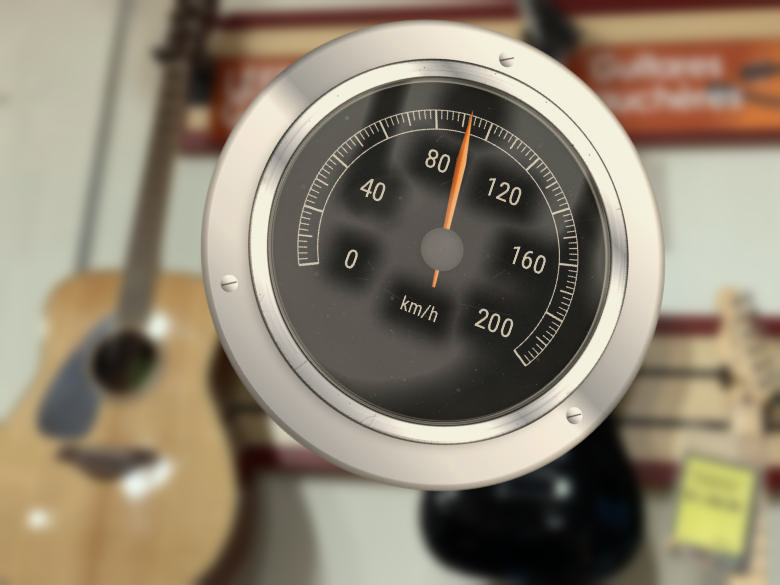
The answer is 92 km/h
